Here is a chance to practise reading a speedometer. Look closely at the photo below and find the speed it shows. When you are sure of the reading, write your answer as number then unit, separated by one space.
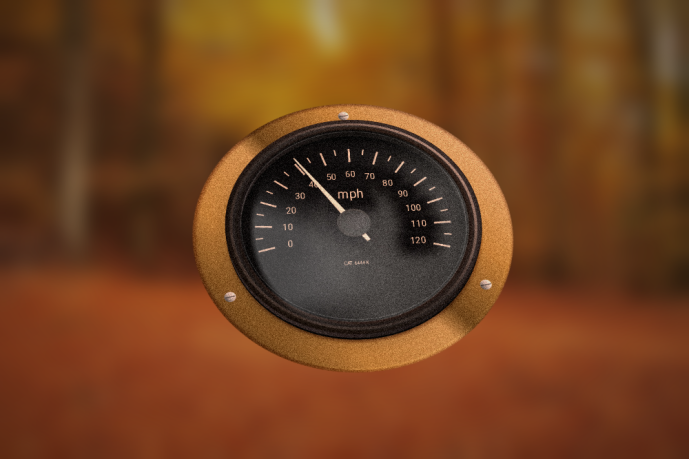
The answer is 40 mph
